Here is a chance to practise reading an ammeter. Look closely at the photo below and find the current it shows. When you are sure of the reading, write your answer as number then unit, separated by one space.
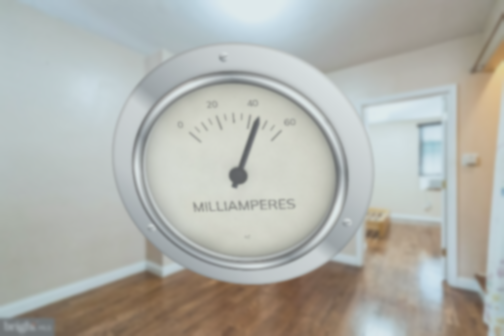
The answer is 45 mA
